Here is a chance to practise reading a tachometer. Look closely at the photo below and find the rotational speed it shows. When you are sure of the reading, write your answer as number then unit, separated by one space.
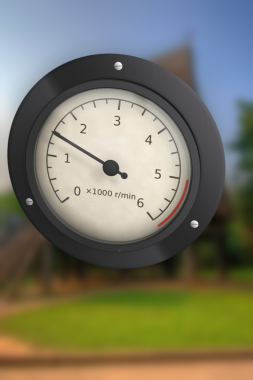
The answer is 1500 rpm
